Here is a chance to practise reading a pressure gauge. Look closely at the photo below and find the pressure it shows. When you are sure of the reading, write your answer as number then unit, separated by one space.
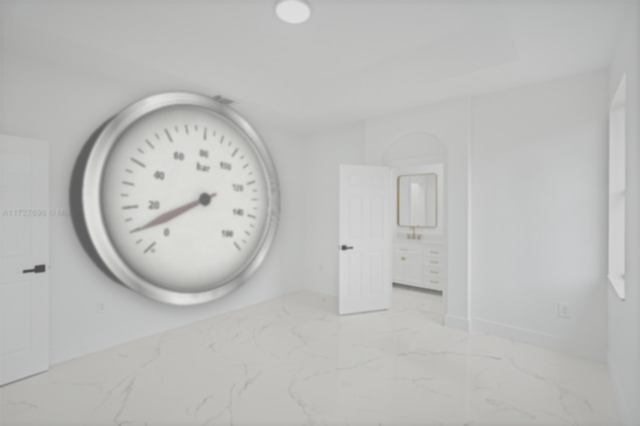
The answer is 10 bar
